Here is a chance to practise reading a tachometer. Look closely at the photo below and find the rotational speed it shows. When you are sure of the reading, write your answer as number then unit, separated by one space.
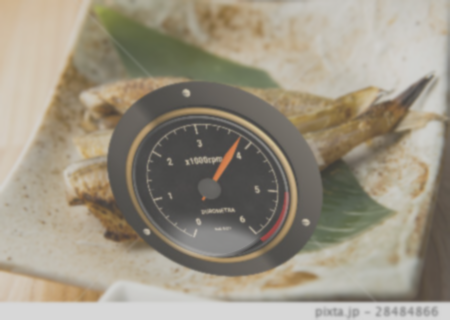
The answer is 3800 rpm
